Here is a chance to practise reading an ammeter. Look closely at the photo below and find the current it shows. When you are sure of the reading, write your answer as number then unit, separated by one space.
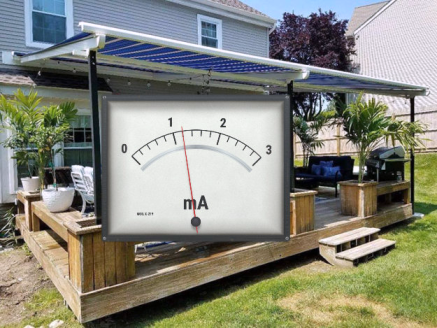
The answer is 1.2 mA
